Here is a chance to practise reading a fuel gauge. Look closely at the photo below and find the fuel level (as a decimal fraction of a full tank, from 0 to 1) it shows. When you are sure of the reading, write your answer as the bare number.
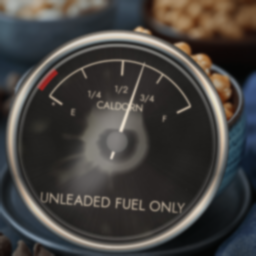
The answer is 0.625
